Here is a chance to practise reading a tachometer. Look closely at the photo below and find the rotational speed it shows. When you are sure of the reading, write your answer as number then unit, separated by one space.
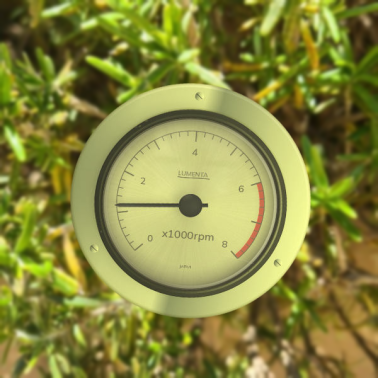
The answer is 1200 rpm
